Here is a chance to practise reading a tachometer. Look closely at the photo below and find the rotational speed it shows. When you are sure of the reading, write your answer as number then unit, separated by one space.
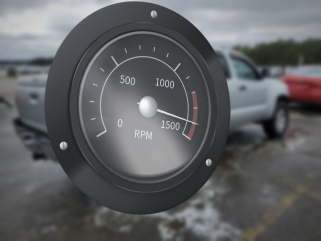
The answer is 1400 rpm
